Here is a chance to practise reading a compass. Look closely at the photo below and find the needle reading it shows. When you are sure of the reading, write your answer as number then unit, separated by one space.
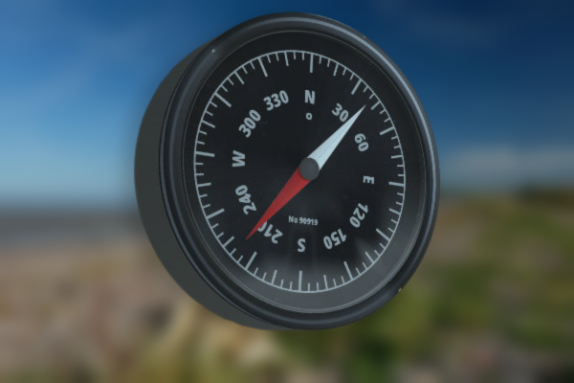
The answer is 220 °
